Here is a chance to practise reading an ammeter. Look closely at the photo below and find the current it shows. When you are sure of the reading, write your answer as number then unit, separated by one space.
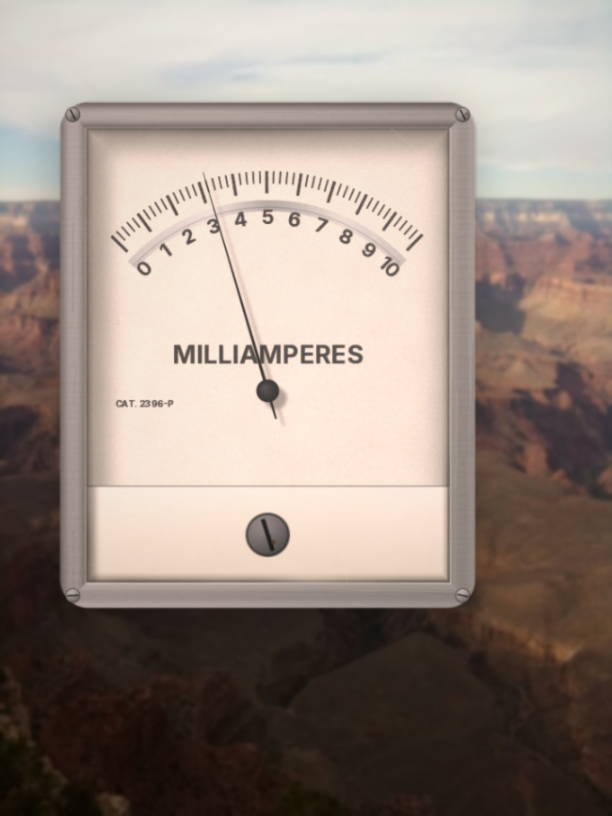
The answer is 3.2 mA
